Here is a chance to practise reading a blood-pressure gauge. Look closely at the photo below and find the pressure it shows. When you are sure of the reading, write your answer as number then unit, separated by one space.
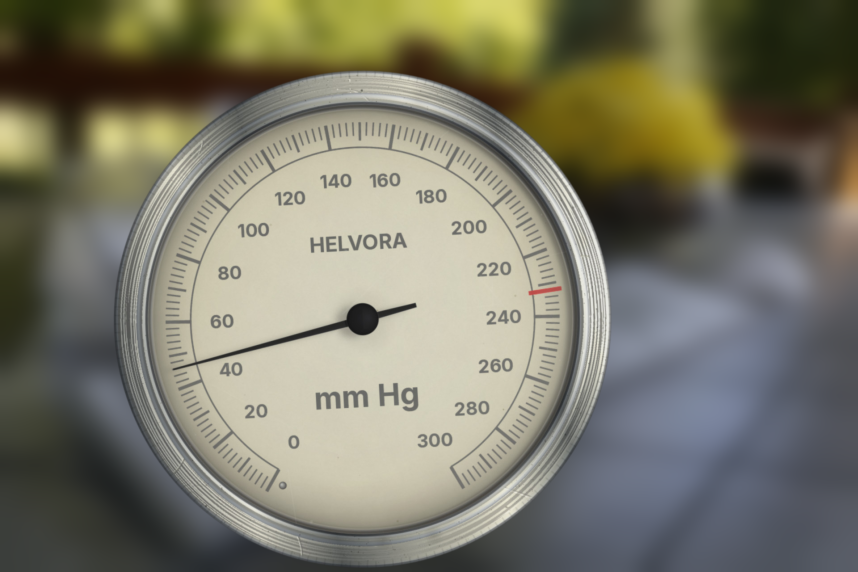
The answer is 46 mmHg
